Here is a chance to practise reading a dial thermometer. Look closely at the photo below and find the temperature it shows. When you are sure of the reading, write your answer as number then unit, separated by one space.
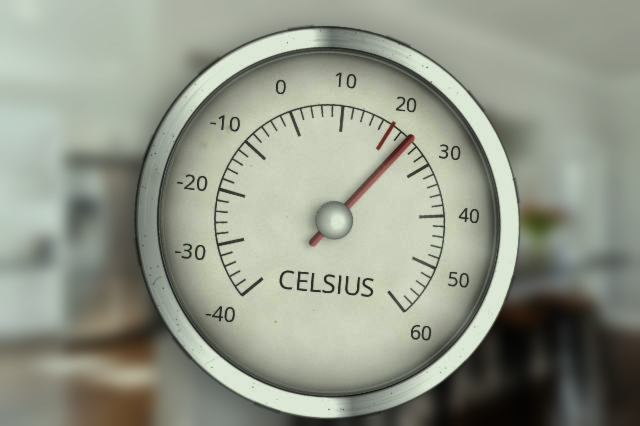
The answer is 24 °C
